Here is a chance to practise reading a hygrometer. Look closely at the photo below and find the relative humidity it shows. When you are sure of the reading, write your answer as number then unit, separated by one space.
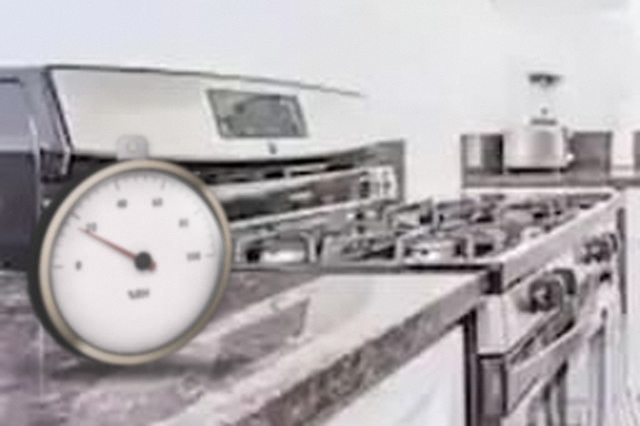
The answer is 16 %
